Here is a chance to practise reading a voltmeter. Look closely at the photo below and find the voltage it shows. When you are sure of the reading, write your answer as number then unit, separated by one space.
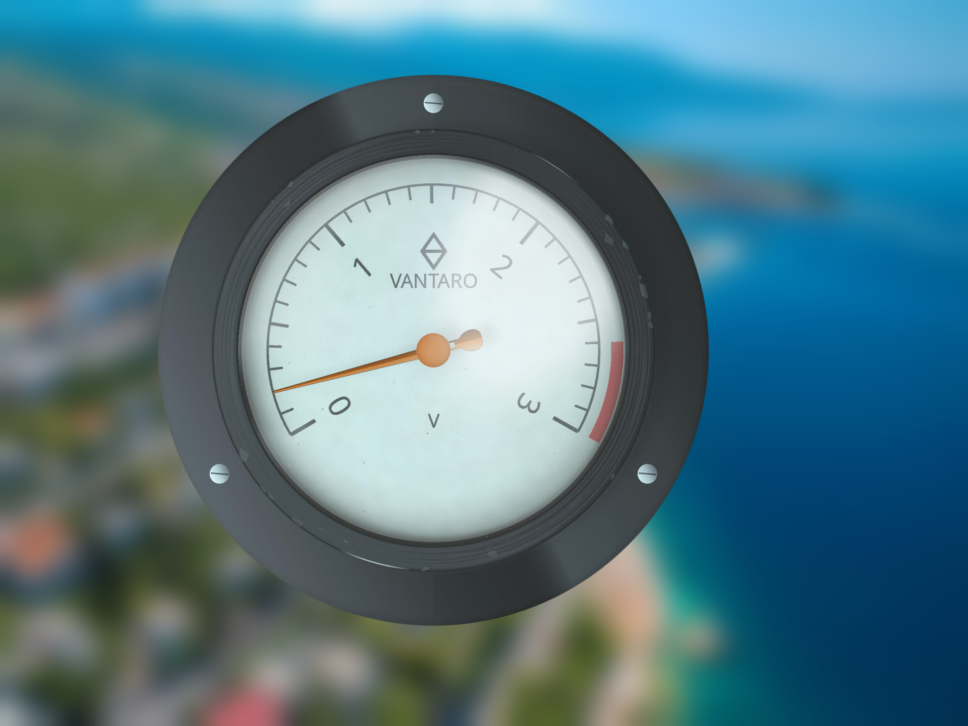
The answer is 0.2 V
